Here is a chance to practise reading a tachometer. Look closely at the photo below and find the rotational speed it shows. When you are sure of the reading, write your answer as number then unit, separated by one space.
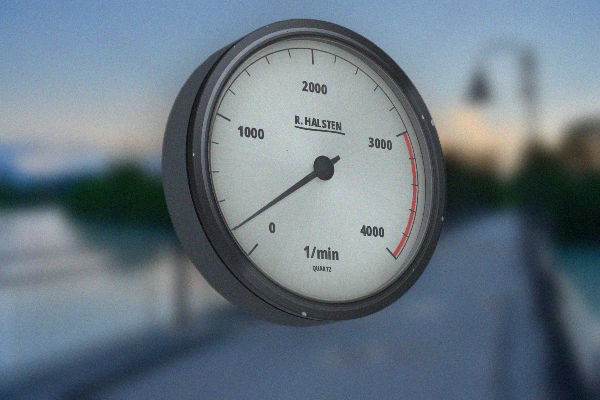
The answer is 200 rpm
